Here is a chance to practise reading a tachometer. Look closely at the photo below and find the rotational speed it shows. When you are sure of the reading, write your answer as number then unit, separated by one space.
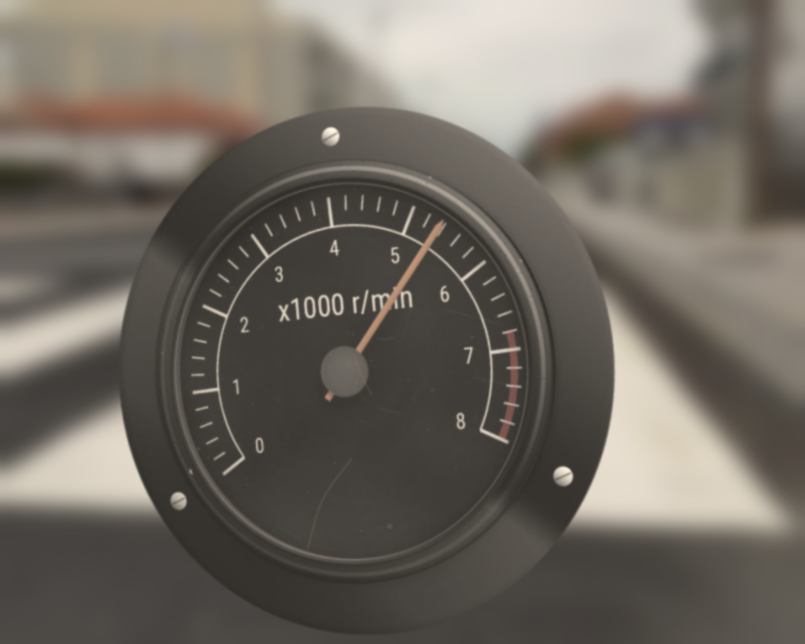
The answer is 5400 rpm
